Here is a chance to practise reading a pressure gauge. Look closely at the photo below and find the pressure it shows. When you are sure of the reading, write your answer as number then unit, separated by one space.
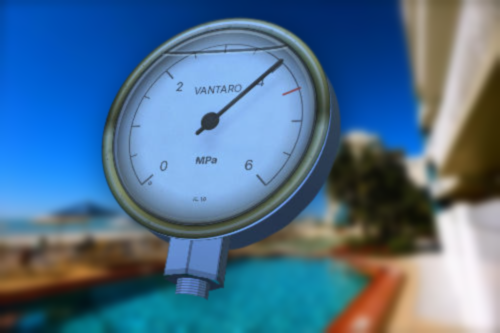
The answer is 4 MPa
